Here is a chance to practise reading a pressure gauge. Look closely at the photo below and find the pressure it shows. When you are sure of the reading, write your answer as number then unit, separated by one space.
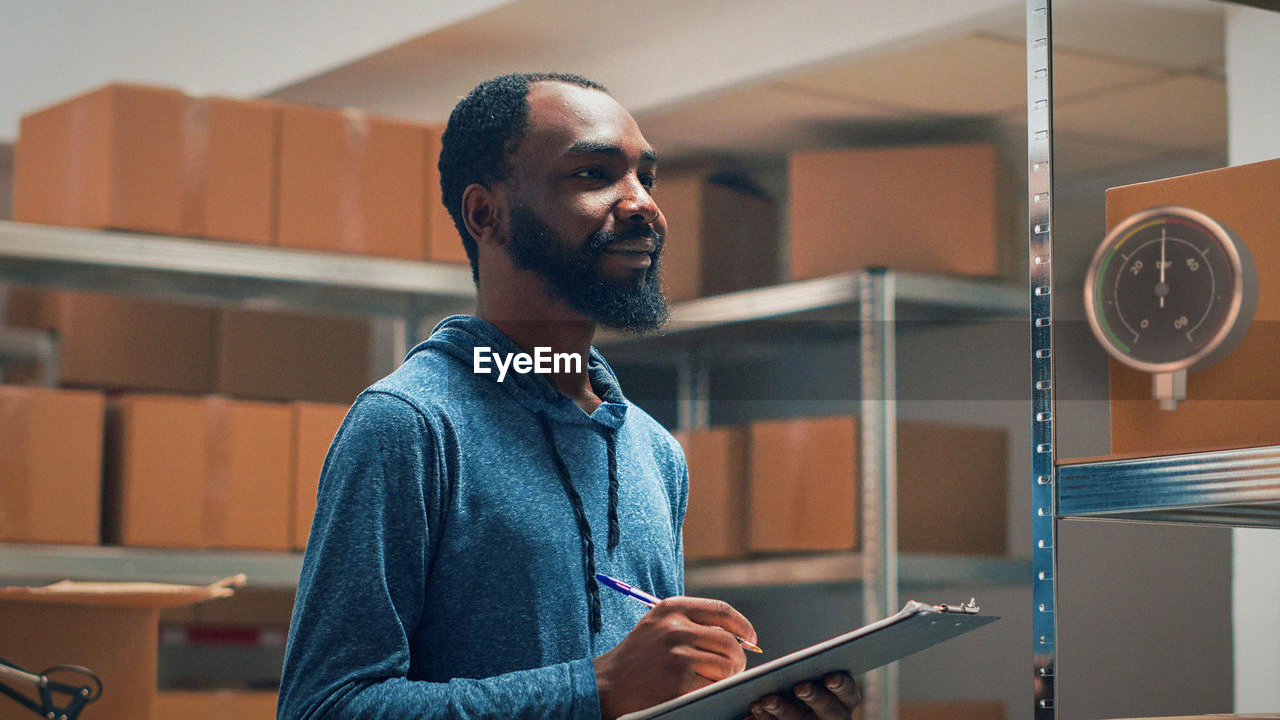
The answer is 30 bar
